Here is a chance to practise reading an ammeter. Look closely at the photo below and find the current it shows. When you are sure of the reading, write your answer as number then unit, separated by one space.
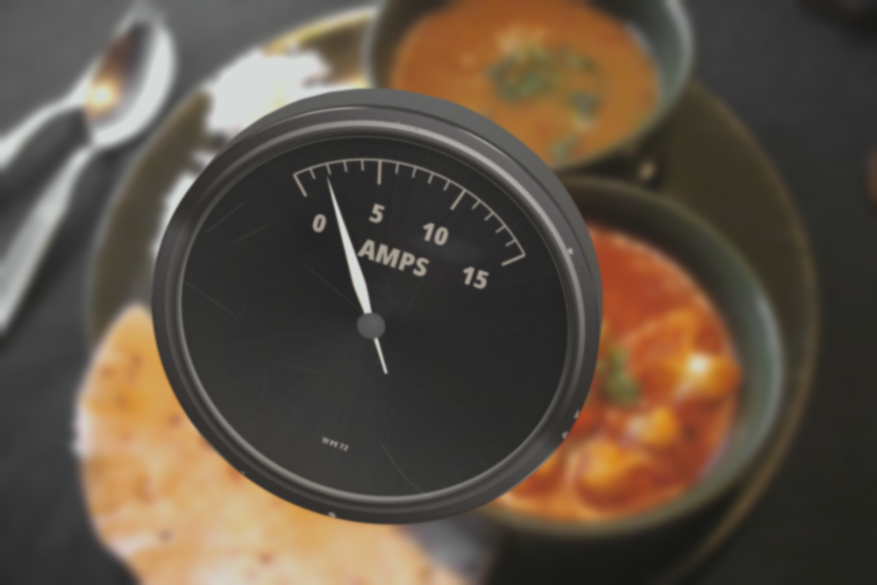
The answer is 2 A
